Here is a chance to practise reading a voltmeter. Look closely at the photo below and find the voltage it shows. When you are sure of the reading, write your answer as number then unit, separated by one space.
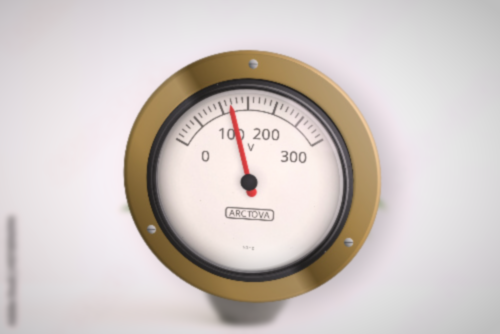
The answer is 120 V
